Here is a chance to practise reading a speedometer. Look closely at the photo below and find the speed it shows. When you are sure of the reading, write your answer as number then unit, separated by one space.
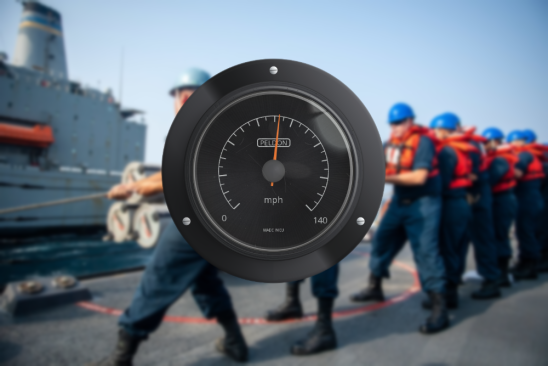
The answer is 72.5 mph
